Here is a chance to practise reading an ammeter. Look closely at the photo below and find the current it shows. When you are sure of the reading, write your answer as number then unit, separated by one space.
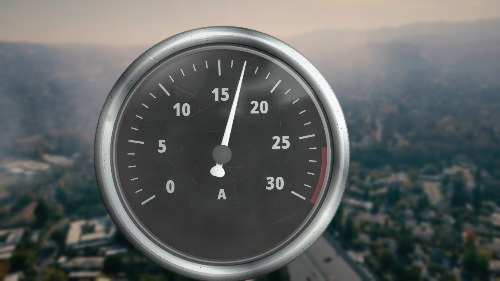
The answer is 17 A
